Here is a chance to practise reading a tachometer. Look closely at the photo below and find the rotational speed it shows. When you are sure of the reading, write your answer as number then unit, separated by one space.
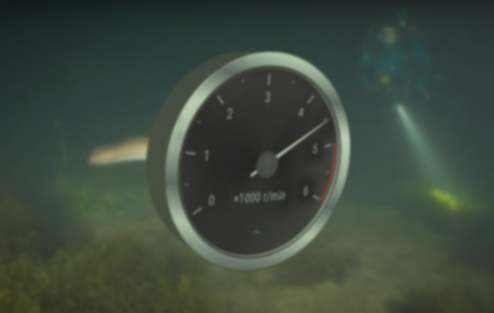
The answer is 4500 rpm
